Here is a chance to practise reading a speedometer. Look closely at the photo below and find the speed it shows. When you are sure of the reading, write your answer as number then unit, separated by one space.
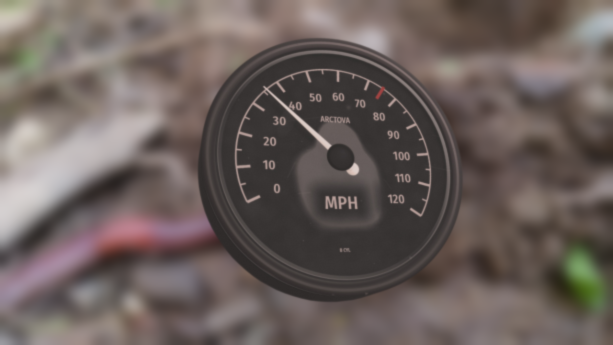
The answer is 35 mph
